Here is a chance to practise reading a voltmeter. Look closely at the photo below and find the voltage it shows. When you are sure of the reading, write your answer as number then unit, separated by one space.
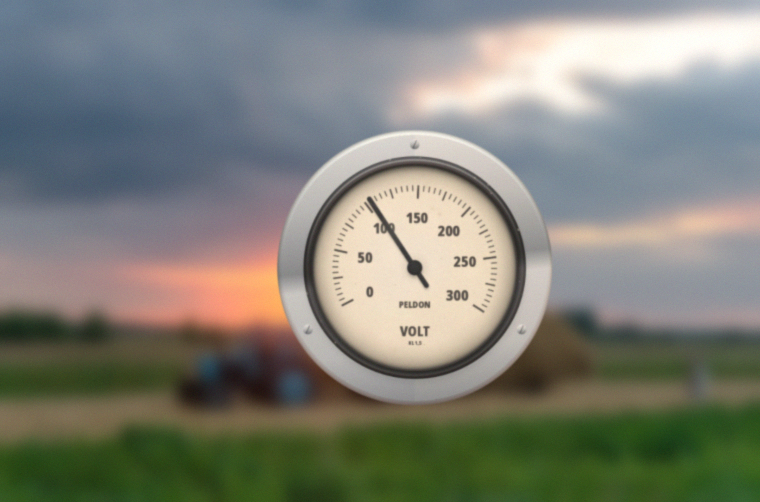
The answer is 105 V
